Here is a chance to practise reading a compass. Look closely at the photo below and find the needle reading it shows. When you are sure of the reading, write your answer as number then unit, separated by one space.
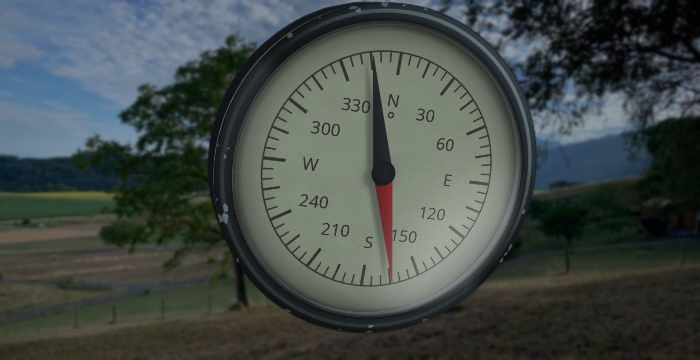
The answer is 165 °
